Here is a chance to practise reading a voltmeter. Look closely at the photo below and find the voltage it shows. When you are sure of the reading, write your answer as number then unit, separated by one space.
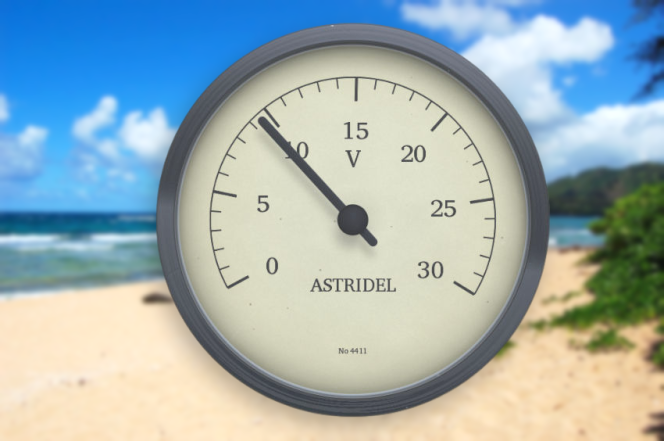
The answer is 9.5 V
